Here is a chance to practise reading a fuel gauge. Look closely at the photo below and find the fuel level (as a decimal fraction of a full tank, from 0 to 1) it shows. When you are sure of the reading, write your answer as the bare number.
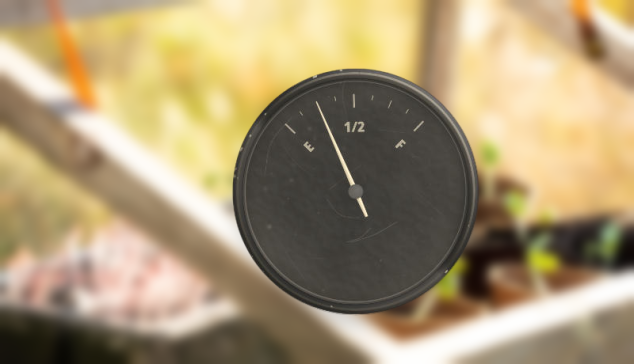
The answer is 0.25
